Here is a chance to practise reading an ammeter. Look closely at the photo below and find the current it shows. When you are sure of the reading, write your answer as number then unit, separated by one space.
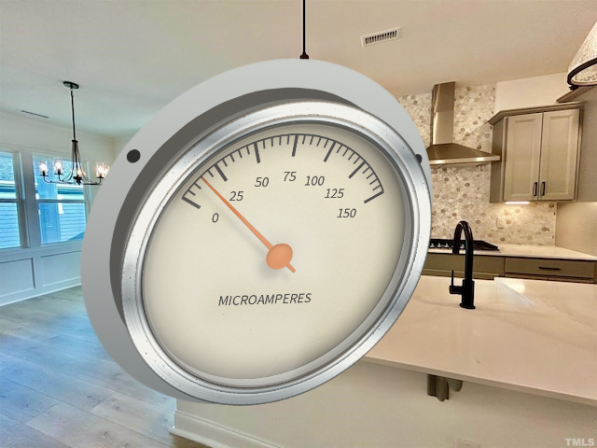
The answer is 15 µA
